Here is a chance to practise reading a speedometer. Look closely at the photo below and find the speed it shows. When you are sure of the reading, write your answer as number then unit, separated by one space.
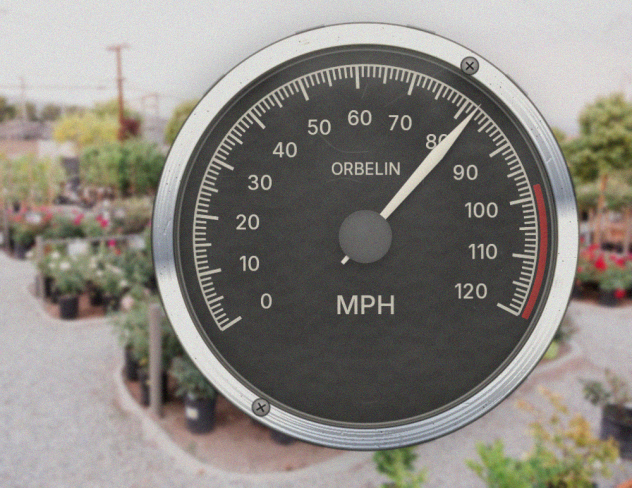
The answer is 82 mph
